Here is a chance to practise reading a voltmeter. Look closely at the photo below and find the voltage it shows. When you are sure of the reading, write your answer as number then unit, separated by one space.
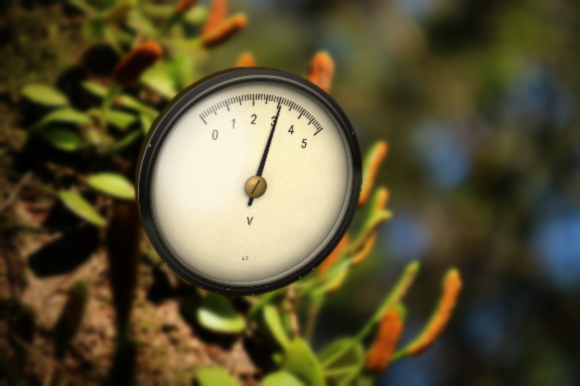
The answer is 3 V
